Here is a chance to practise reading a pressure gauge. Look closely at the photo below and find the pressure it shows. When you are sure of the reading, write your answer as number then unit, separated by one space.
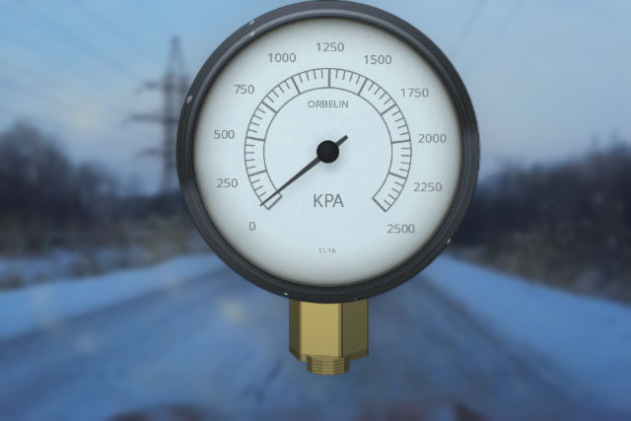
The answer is 50 kPa
